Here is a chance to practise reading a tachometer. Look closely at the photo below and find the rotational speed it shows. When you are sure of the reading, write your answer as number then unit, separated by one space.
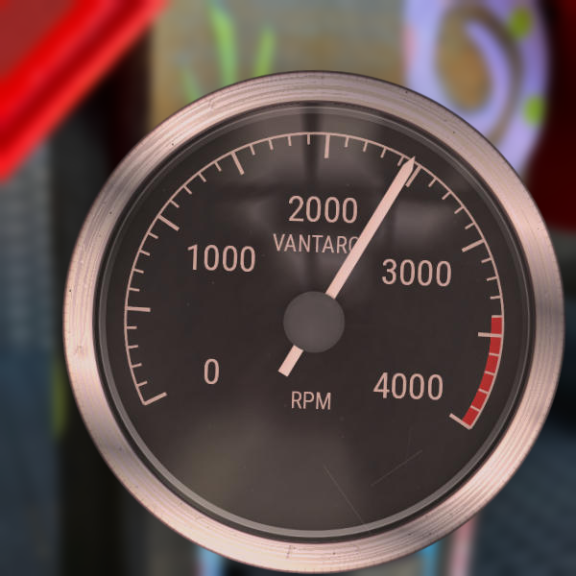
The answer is 2450 rpm
